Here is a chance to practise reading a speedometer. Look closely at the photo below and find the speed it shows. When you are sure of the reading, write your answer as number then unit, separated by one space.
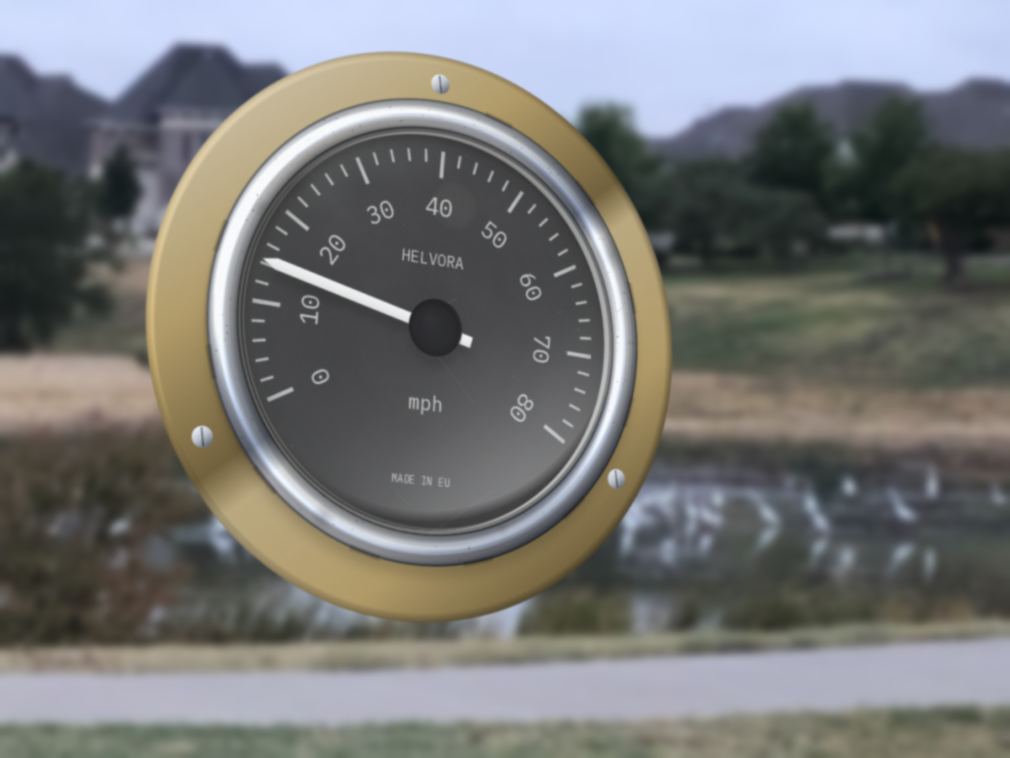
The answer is 14 mph
